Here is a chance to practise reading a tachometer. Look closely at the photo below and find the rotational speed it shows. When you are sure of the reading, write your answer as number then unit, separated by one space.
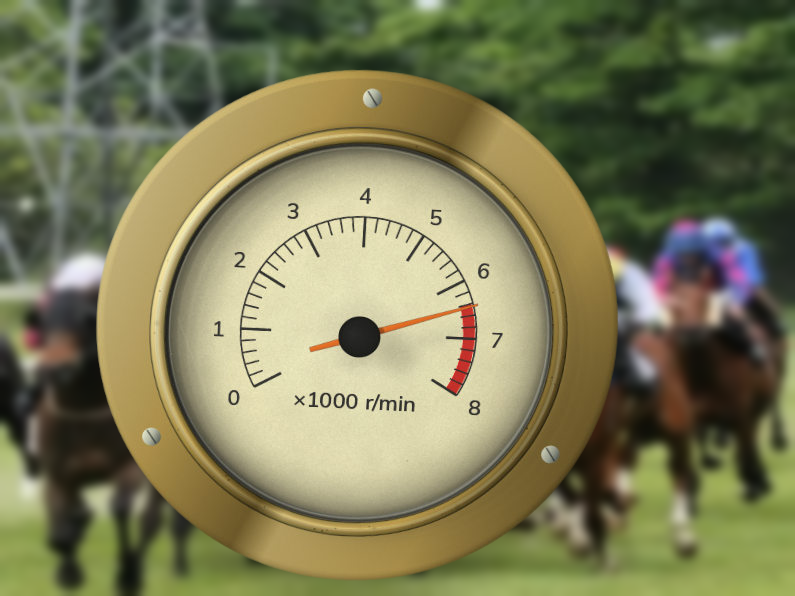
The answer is 6400 rpm
